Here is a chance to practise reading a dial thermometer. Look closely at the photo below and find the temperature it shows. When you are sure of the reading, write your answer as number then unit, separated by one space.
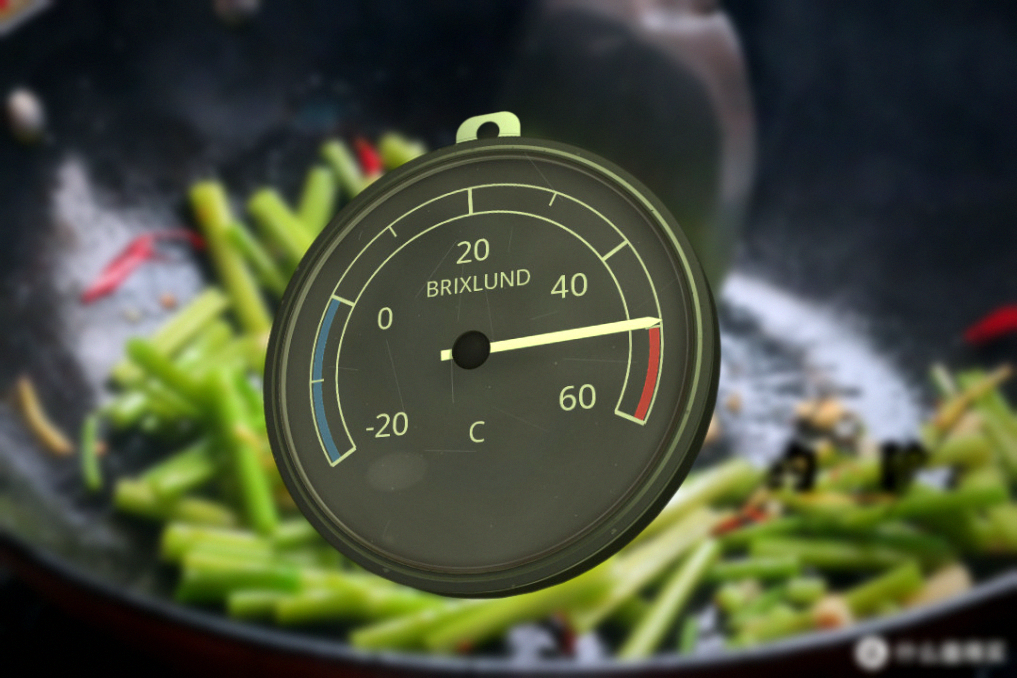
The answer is 50 °C
